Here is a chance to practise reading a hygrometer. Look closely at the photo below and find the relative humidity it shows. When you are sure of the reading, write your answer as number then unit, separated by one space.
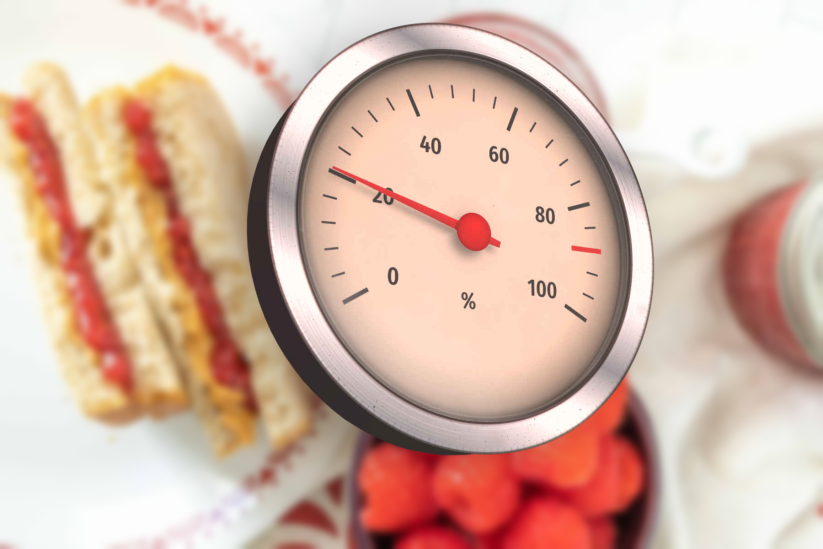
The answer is 20 %
